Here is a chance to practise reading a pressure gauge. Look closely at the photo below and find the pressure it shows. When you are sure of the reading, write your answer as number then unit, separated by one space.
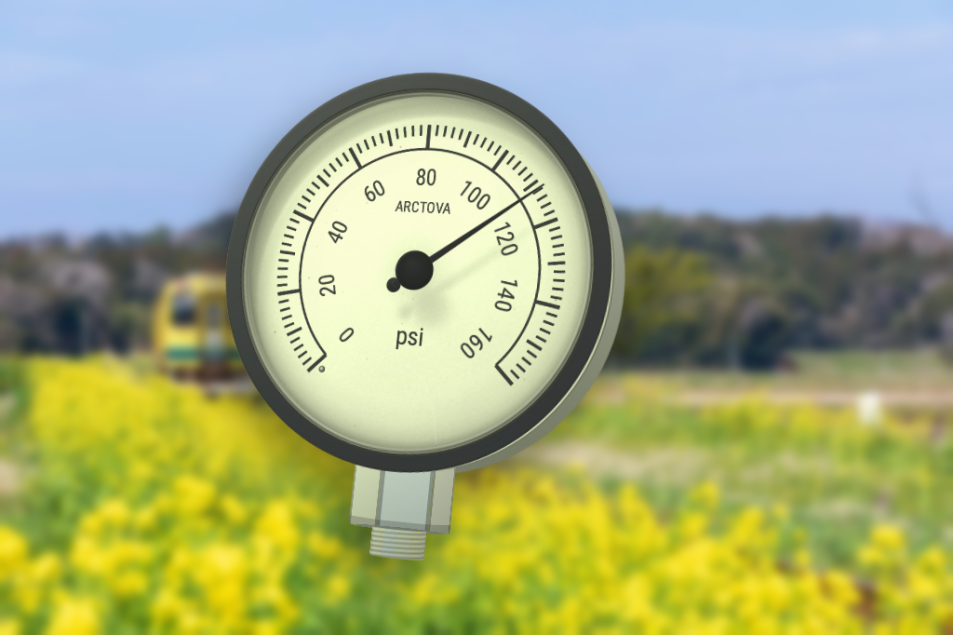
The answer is 112 psi
